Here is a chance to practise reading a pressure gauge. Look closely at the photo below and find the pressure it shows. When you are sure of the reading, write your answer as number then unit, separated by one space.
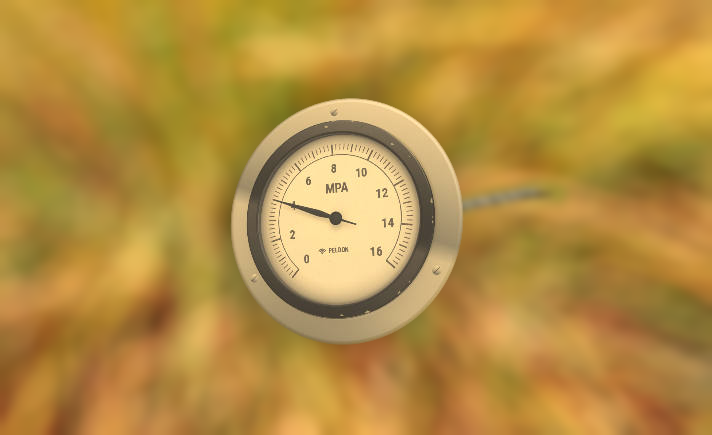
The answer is 4 MPa
